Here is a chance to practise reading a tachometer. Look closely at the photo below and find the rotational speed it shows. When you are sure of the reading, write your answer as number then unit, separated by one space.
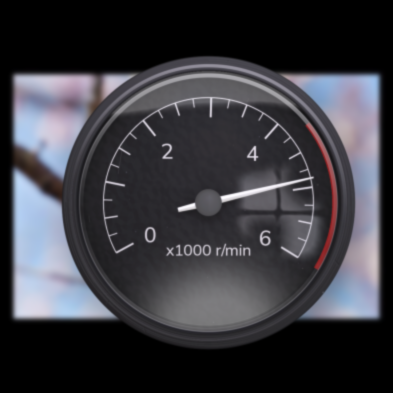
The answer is 4875 rpm
